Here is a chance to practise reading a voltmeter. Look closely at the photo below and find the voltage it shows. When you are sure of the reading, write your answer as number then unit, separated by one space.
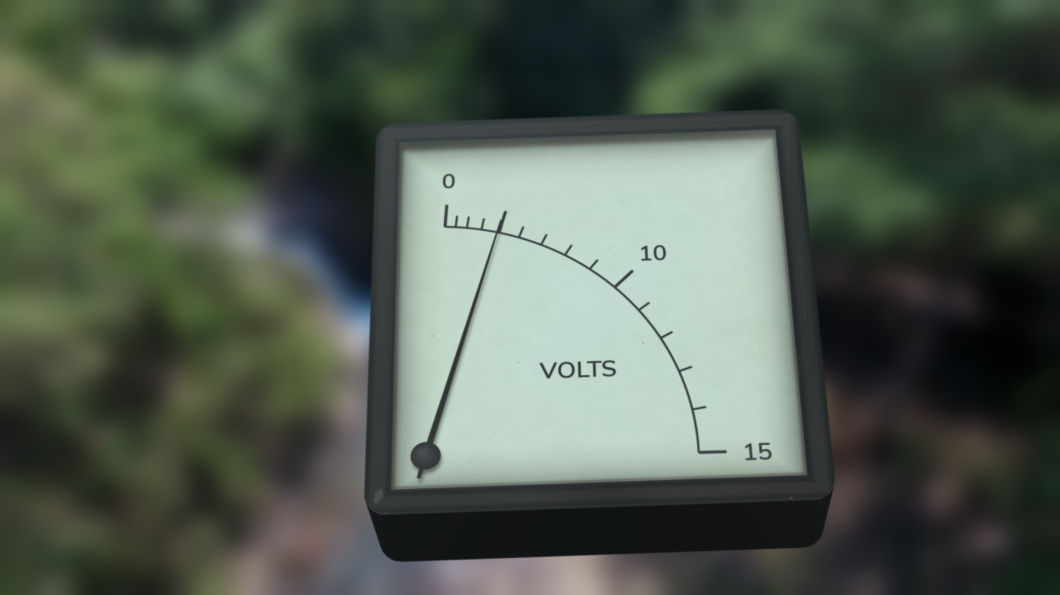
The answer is 5 V
